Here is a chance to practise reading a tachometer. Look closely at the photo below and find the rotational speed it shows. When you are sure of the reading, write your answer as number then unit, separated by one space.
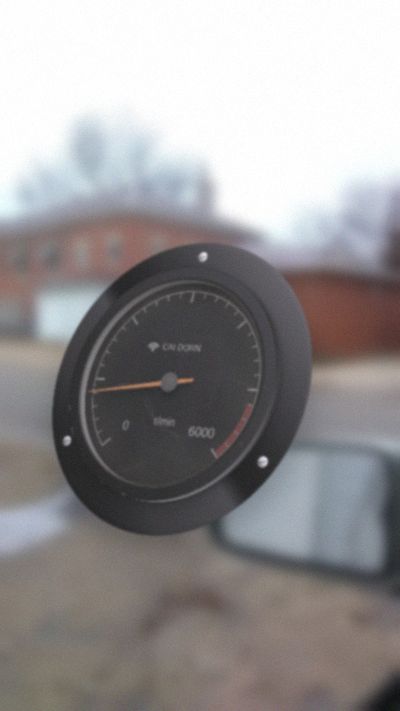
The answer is 800 rpm
